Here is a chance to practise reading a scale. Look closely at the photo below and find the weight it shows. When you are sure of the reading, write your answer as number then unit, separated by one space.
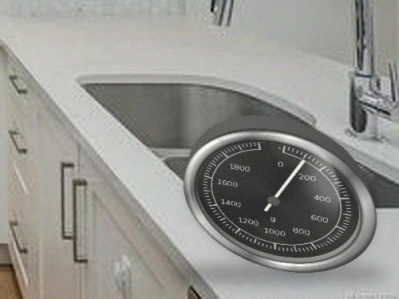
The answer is 100 g
